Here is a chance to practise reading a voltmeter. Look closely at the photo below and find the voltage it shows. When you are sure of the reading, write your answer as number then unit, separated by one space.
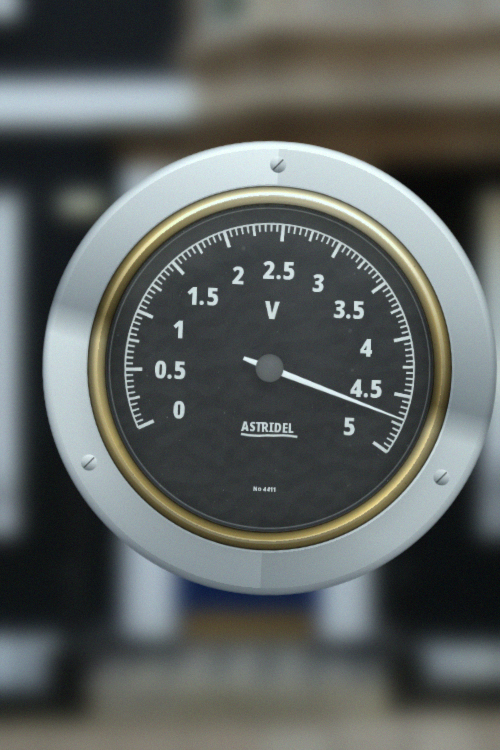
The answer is 4.7 V
